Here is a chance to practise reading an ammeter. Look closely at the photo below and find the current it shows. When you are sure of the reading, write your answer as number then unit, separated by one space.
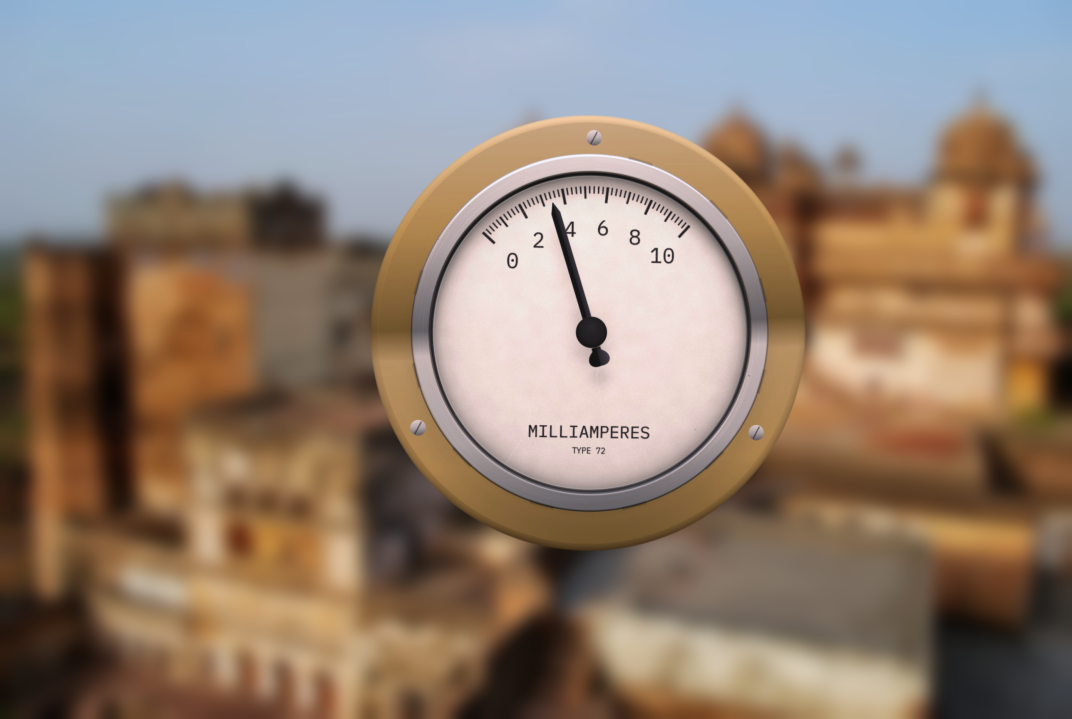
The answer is 3.4 mA
